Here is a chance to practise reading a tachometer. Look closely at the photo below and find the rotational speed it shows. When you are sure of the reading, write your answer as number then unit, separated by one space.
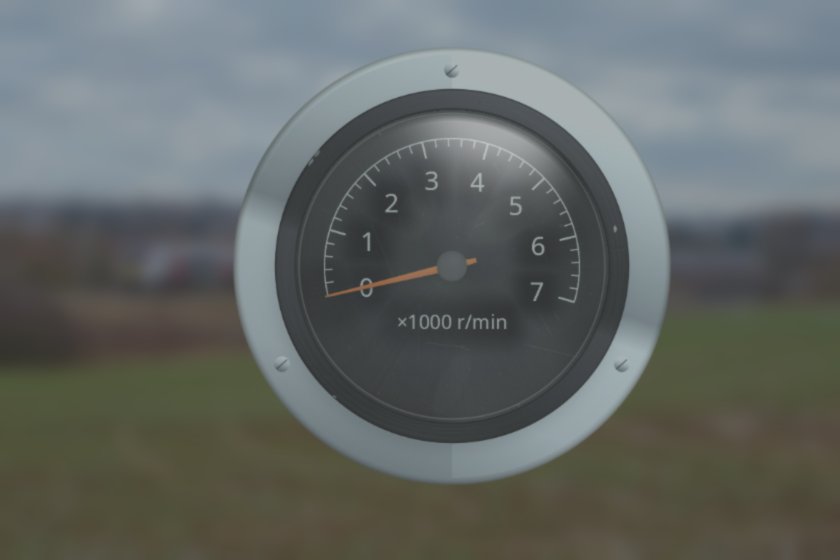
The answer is 0 rpm
